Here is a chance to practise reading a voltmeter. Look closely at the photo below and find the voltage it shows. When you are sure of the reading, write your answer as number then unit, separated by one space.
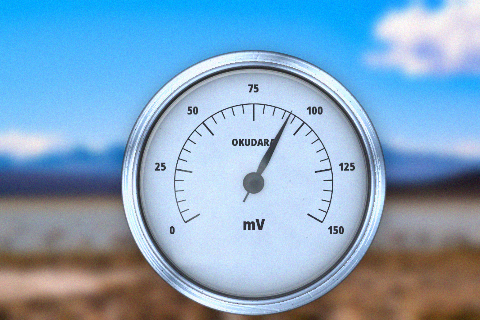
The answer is 92.5 mV
